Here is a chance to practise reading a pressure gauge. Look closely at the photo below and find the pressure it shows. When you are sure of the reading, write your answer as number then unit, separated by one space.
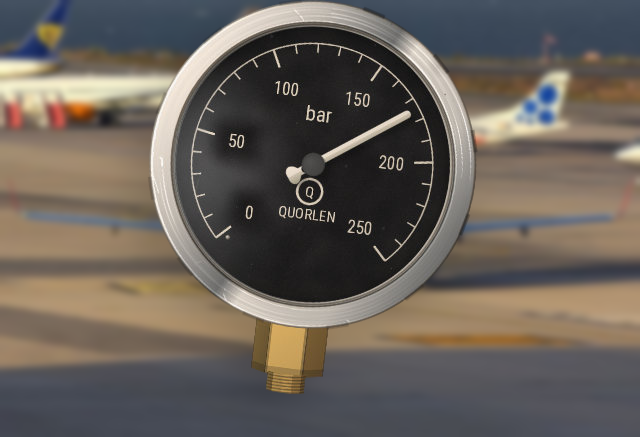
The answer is 175 bar
